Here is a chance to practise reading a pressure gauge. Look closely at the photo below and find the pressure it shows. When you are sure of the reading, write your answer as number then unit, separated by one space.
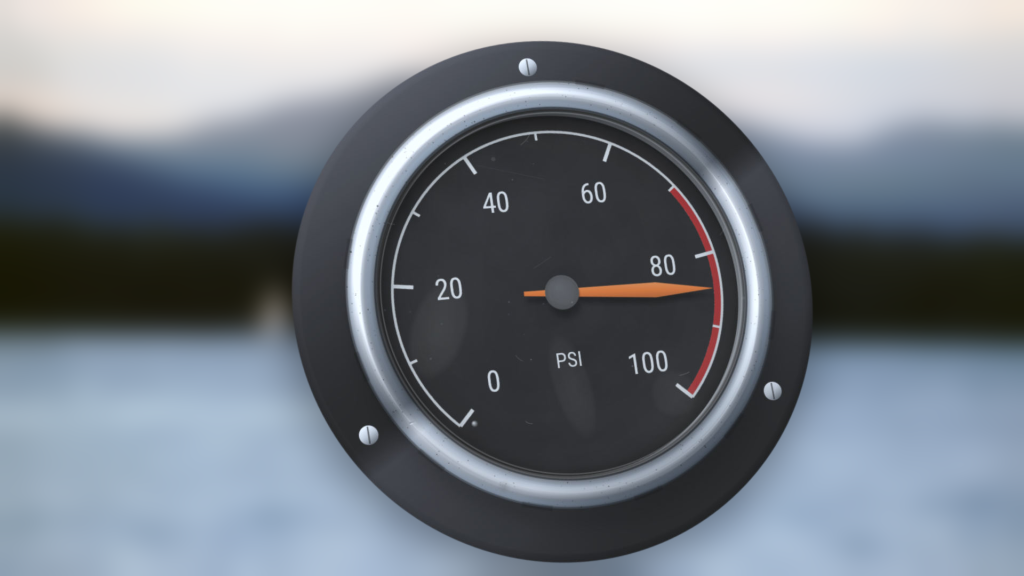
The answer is 85 psi
